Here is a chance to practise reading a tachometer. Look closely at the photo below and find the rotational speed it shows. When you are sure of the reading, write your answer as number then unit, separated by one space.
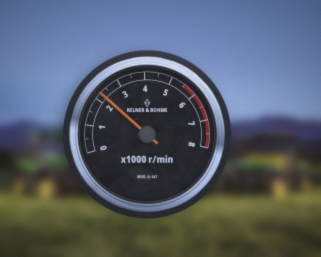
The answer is 2250 rpm
